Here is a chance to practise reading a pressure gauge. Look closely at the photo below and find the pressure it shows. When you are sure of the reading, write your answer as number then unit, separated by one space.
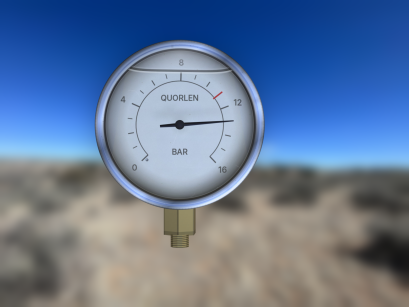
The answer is 13 bar
